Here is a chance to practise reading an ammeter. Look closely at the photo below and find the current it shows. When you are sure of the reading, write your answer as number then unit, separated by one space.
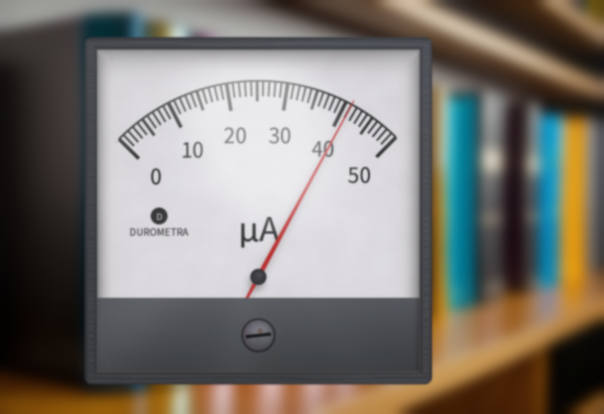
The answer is 41 µA
